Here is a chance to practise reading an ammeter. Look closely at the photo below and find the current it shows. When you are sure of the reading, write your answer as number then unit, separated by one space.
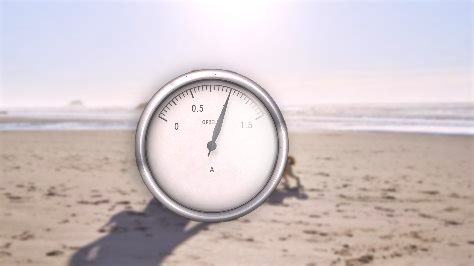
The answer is 1 A
